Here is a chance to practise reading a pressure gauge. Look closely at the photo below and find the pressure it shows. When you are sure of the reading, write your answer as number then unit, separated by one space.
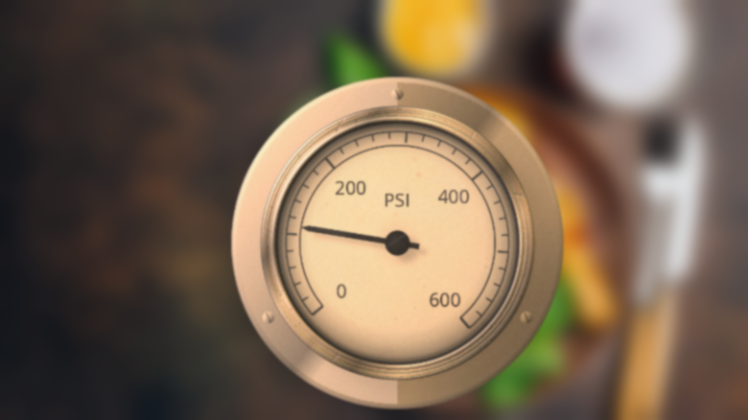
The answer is 110 psi
